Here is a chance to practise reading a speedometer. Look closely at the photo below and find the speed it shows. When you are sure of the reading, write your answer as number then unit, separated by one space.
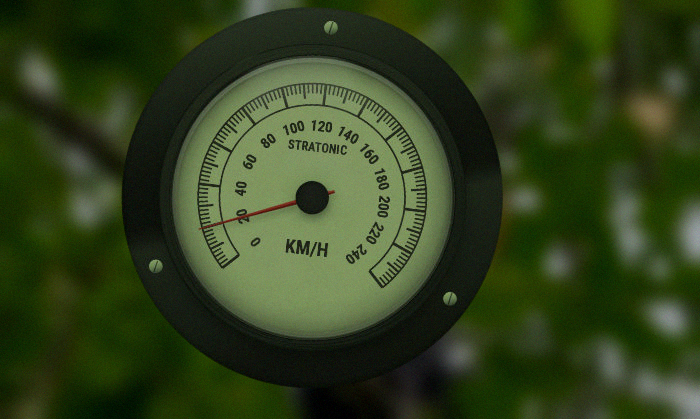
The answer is 20 km/h
